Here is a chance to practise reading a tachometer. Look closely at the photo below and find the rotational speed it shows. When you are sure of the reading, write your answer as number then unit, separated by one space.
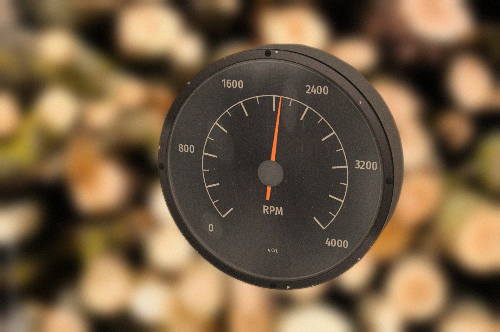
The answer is 2100 rpm
